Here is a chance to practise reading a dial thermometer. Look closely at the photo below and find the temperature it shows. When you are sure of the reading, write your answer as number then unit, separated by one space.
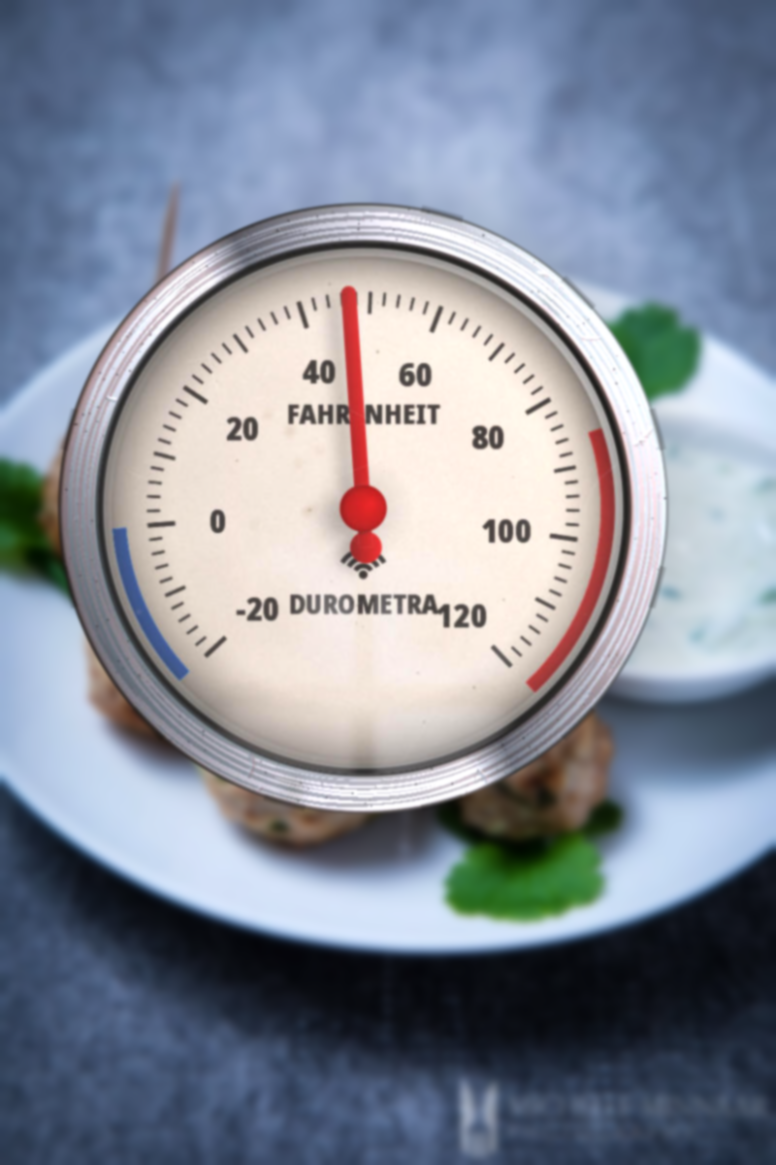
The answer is 47 °F
